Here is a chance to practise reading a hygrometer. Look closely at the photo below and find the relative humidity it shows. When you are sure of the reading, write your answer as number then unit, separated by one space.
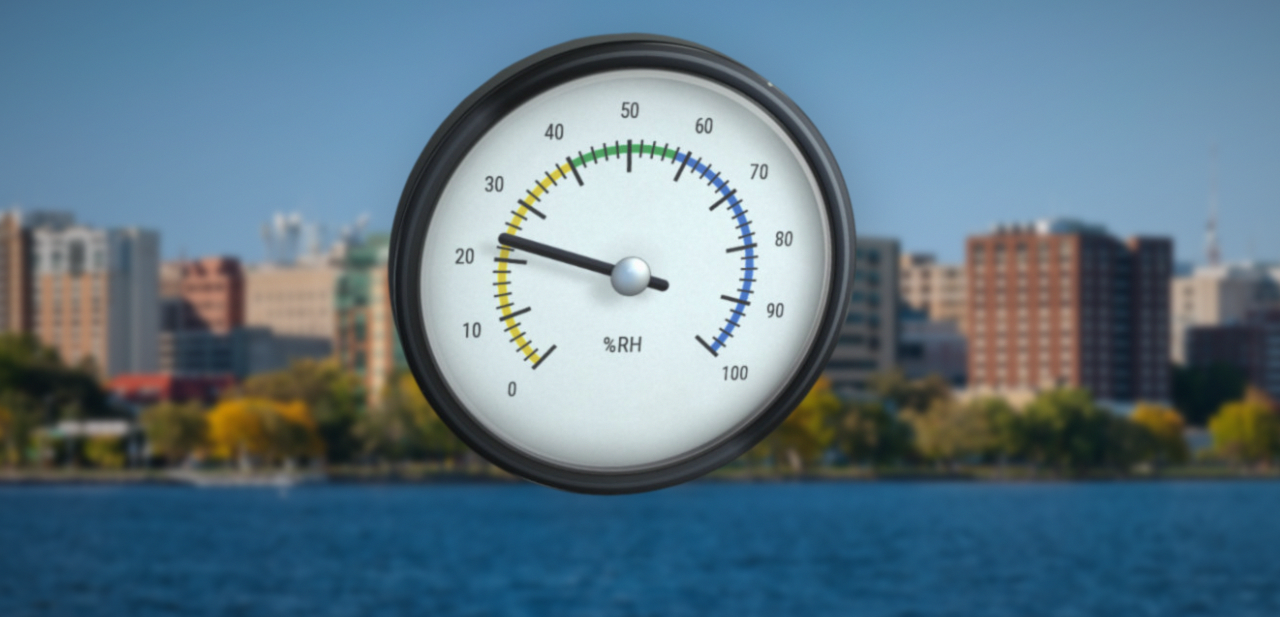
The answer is 24 %
